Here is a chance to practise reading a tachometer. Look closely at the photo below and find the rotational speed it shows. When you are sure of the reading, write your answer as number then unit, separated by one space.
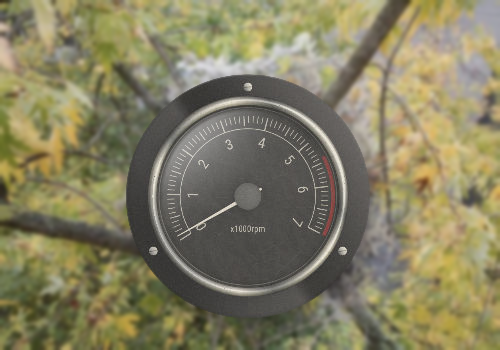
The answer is 100 rpm
